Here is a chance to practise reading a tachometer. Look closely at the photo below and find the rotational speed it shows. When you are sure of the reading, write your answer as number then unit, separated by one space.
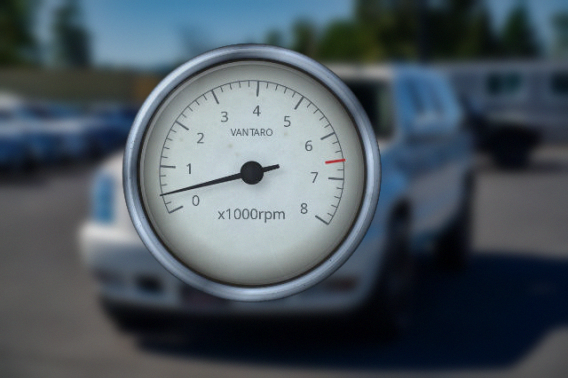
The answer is 400 rpm
